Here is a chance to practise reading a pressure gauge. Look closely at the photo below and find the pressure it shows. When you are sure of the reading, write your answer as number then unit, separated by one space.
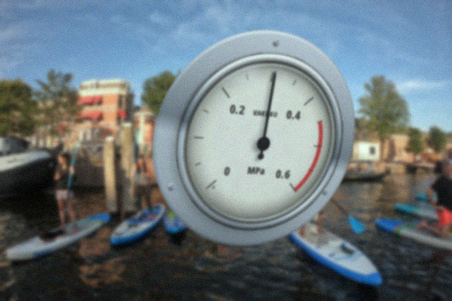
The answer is 0.3 MPa
